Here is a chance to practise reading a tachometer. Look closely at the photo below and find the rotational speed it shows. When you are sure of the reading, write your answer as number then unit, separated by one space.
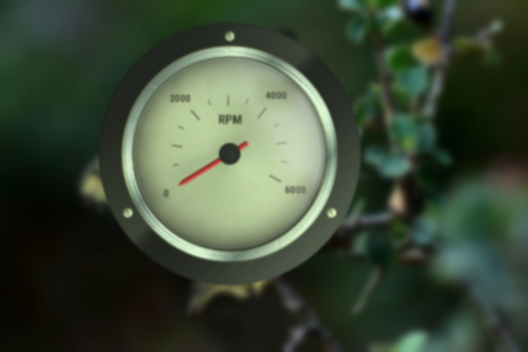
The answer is 0 rpm
